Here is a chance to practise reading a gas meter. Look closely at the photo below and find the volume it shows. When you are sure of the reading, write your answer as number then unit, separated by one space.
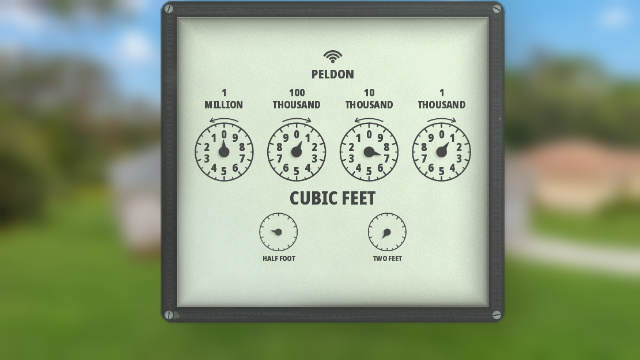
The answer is 7100 ft³
